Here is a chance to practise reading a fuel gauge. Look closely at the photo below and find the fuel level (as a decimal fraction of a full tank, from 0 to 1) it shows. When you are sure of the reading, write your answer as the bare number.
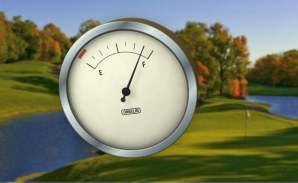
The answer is 0.875
